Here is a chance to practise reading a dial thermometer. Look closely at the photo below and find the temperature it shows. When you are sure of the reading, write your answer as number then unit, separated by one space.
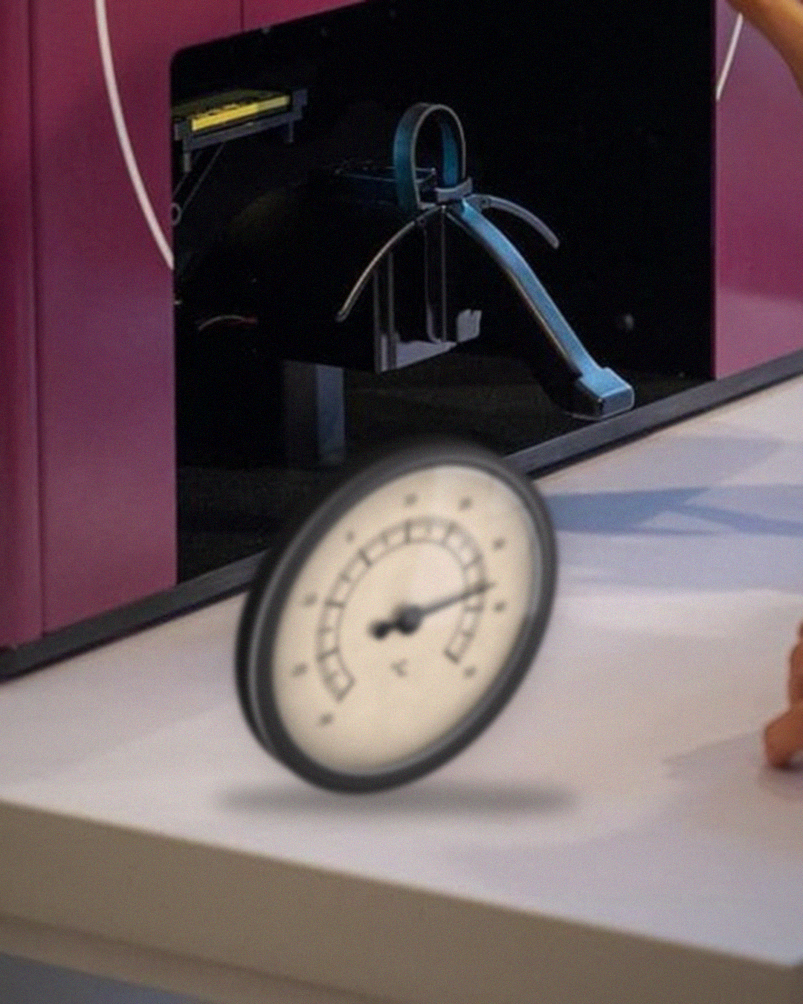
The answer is 35 °C
